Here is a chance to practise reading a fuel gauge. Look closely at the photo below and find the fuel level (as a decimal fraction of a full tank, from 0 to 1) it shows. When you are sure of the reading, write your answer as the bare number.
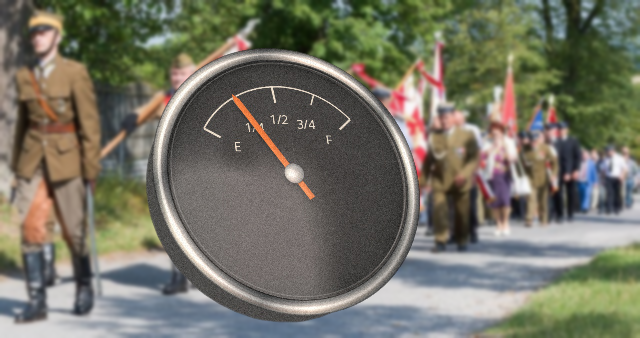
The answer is 0.25
